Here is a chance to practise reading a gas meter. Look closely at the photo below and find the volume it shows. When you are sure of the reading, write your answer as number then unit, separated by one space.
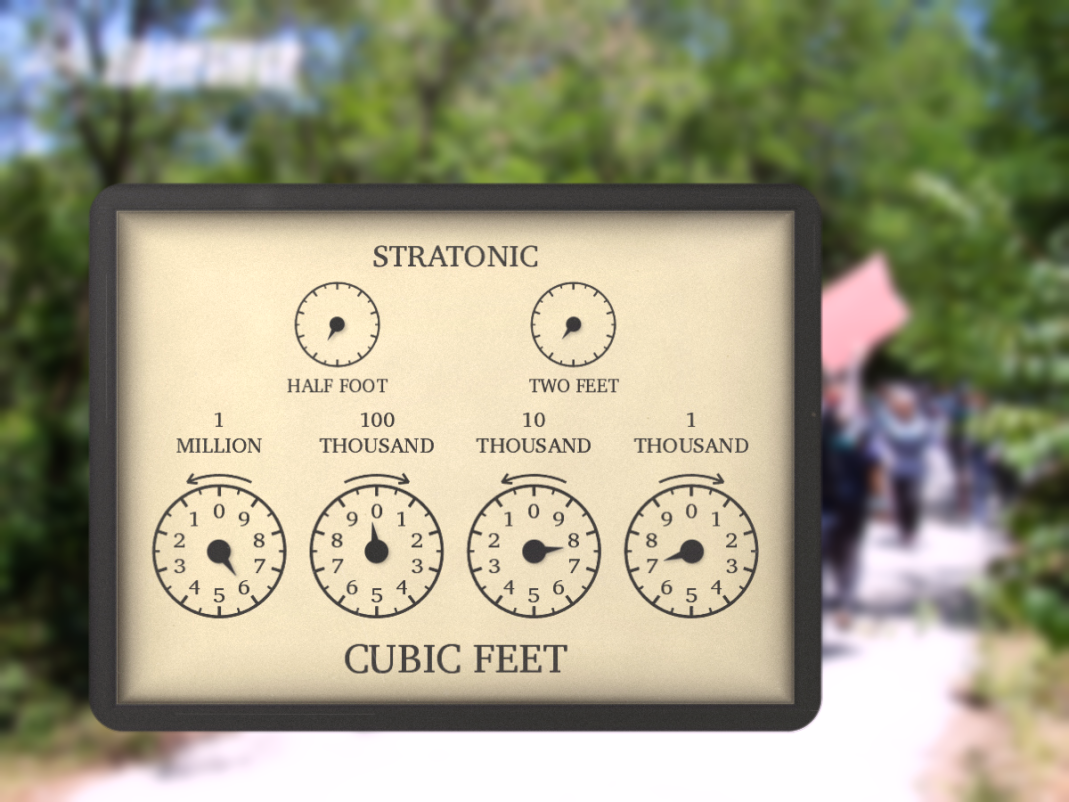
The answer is 597700 ft³
